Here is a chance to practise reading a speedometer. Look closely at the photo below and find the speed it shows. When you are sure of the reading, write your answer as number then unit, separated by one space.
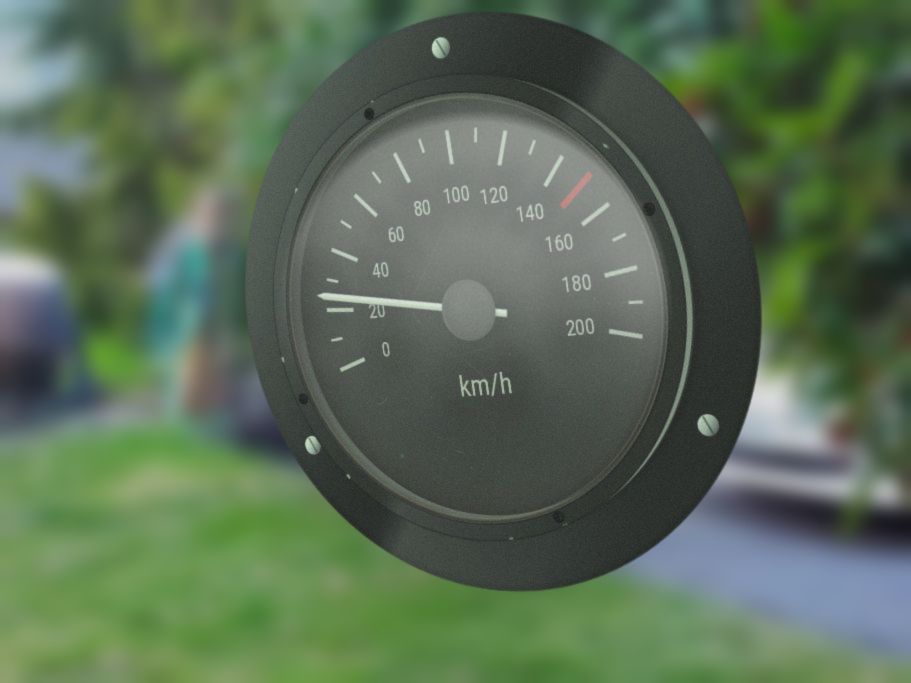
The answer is 25 km/h
